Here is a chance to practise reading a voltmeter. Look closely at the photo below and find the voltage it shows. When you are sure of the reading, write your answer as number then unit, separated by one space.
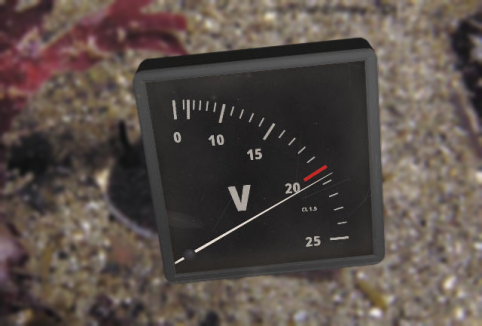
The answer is 20.5 V
